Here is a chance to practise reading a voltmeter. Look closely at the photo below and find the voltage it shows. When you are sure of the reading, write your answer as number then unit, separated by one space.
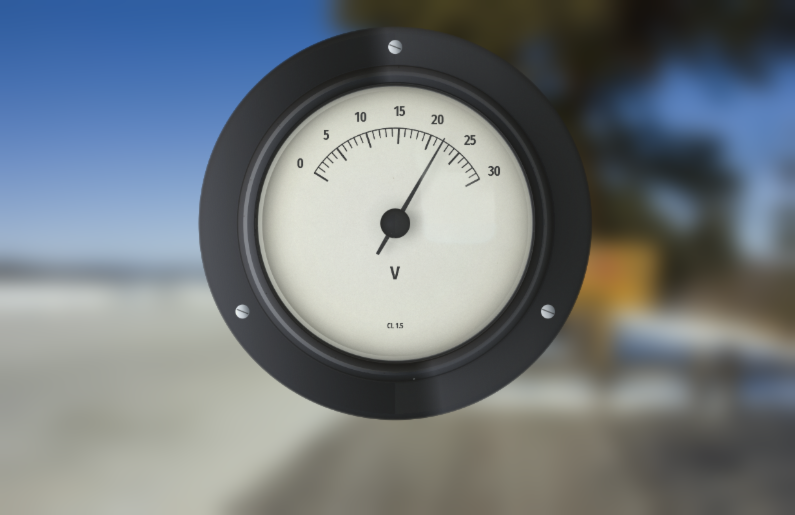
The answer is 22 V
